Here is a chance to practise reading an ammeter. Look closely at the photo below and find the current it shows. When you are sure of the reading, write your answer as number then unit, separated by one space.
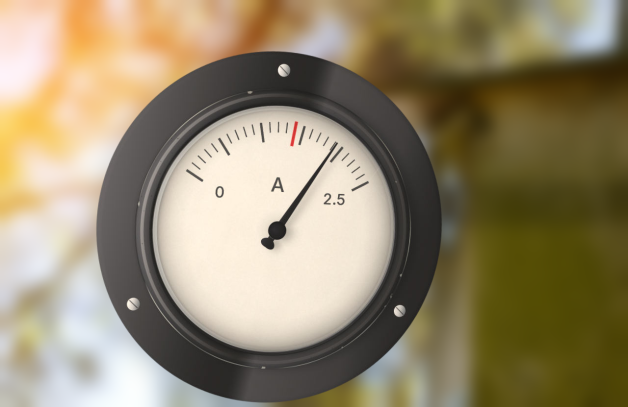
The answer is 1.9 A
